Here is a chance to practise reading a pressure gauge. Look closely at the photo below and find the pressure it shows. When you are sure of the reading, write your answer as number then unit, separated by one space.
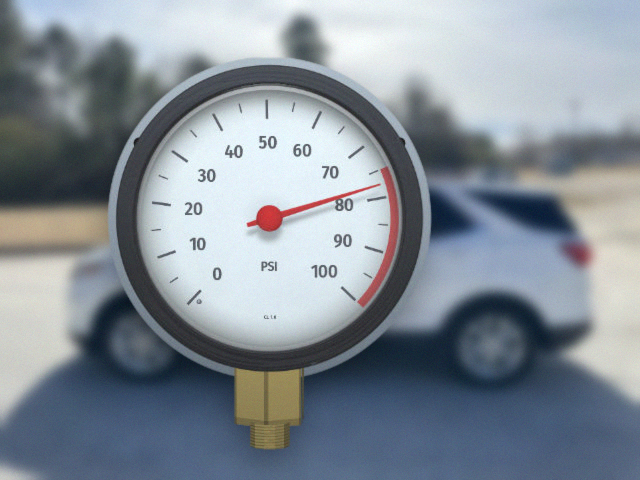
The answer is 77.5 psi
